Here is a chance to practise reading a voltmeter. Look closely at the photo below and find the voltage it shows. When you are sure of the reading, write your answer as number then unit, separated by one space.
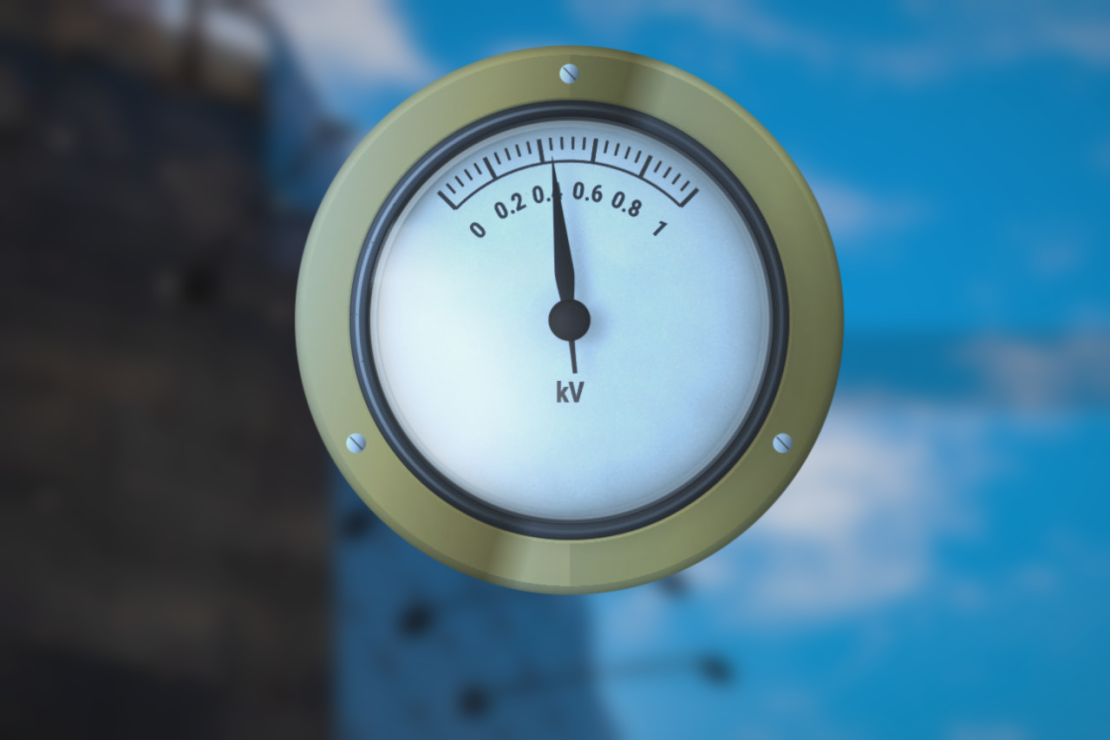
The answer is 0.44 kV
